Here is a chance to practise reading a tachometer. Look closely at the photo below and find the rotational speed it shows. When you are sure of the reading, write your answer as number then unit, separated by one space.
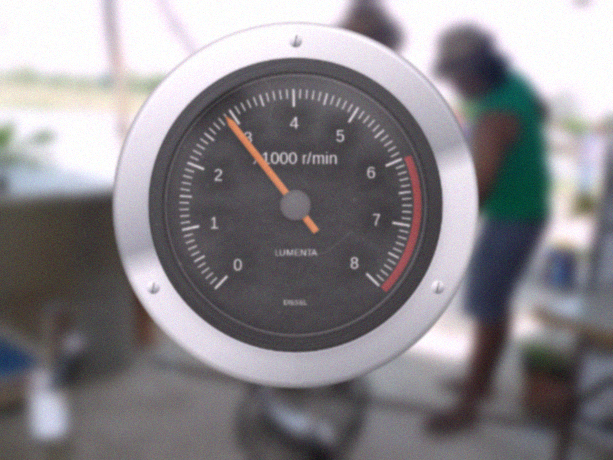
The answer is 2900 rpm
